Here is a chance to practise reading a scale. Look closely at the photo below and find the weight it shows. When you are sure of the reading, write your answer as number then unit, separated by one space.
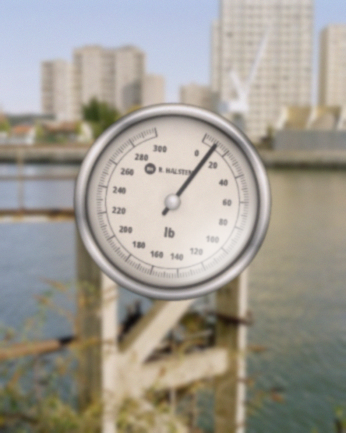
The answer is 10 lb
